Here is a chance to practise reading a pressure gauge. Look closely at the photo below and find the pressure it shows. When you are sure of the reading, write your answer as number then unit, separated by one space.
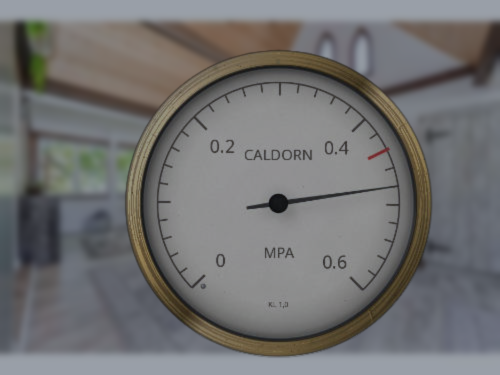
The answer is 0.48 MPa
